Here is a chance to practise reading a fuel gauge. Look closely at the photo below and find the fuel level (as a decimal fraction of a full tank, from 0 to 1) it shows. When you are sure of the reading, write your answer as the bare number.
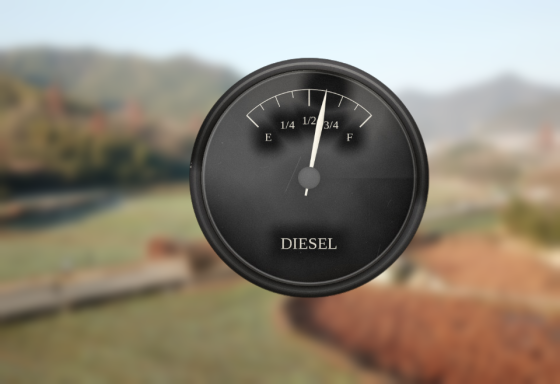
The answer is 0.625
